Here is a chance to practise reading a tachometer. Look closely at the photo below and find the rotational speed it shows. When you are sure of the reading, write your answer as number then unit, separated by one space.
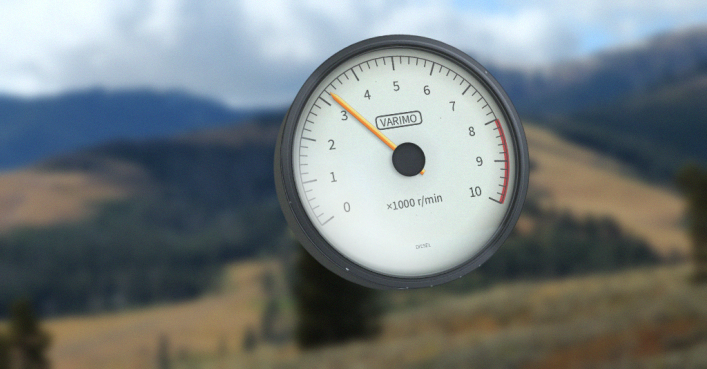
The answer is 3200 rpm
